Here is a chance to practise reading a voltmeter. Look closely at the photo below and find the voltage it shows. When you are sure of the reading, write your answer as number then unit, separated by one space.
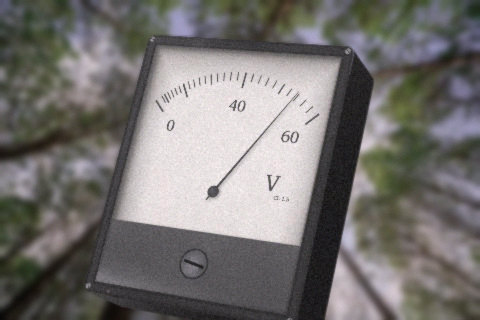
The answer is 54 V
